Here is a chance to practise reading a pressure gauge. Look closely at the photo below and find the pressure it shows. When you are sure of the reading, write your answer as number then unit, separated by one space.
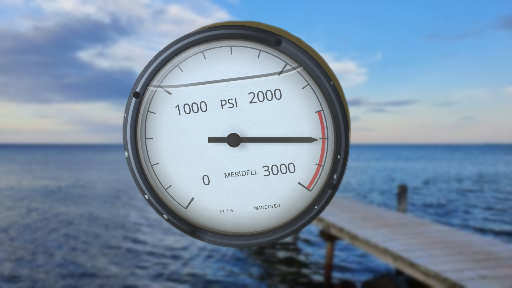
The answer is 2600 psi
